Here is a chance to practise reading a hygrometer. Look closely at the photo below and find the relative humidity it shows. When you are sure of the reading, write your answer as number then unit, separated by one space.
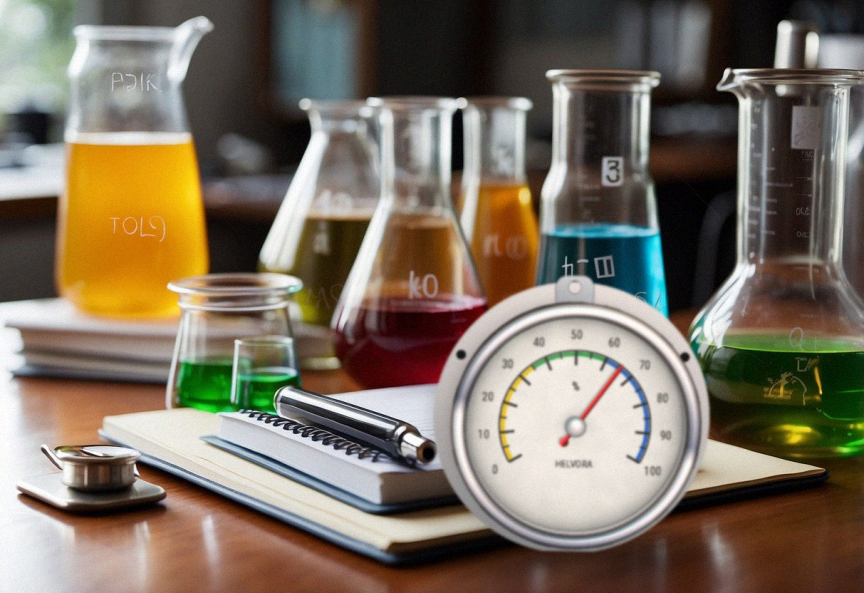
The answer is 65 %
